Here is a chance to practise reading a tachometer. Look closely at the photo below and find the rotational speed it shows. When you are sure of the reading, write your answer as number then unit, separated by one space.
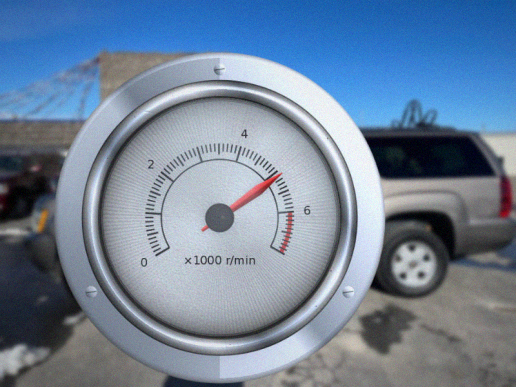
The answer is 5100 rpm
